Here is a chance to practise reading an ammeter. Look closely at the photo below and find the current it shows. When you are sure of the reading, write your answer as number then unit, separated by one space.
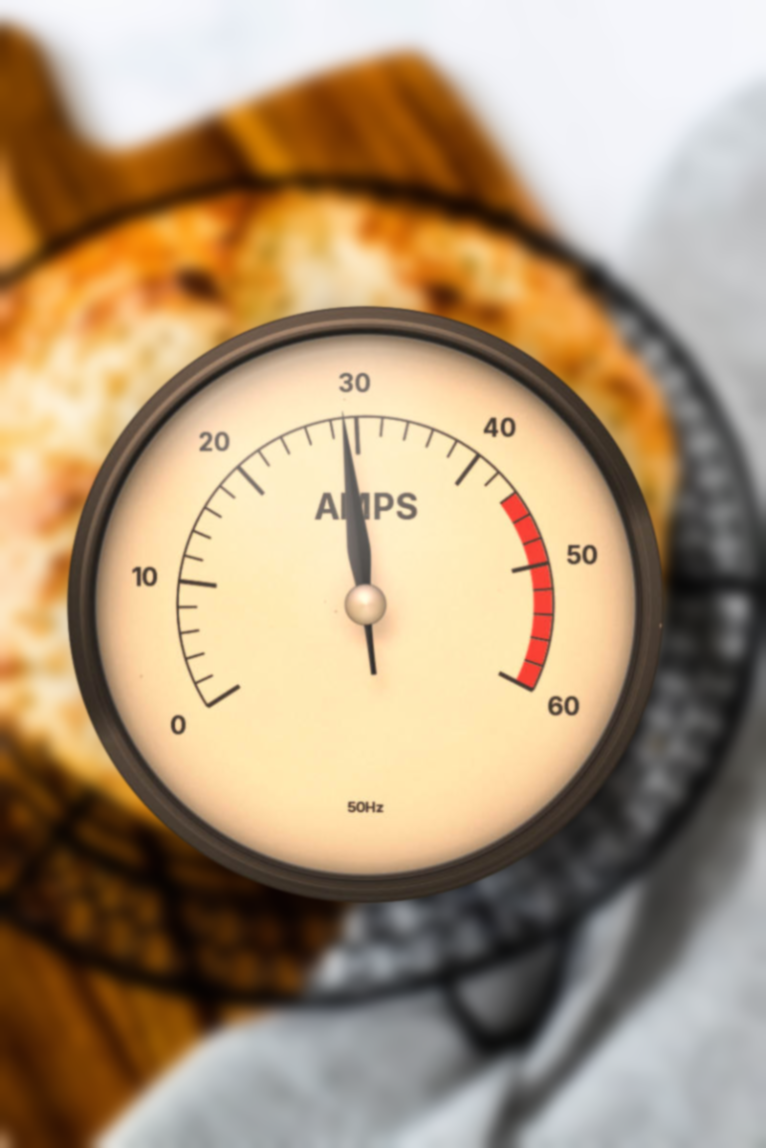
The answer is 29 A
